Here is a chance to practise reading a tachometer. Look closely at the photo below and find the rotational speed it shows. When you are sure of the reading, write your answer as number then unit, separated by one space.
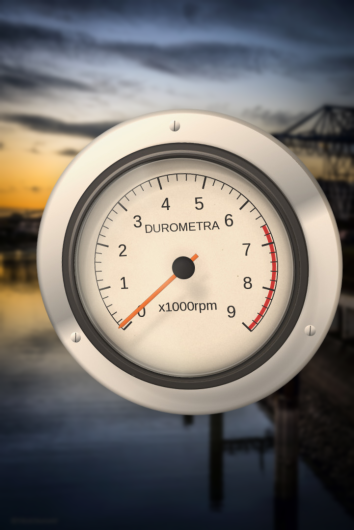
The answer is 100 rpm
